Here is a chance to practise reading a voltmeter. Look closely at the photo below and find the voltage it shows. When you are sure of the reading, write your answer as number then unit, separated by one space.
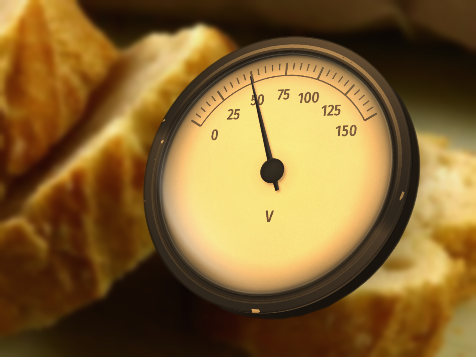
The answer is 50 V
